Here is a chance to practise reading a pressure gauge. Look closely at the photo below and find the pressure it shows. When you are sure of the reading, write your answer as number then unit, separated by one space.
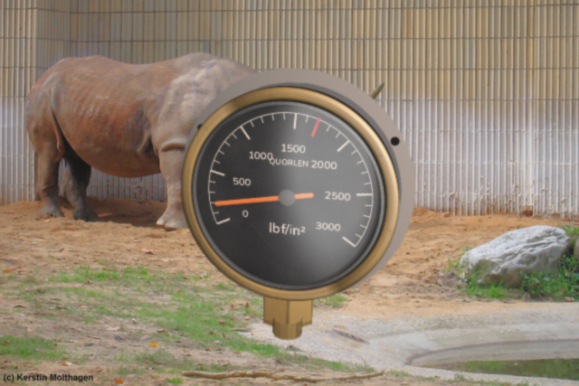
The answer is 200 psi
